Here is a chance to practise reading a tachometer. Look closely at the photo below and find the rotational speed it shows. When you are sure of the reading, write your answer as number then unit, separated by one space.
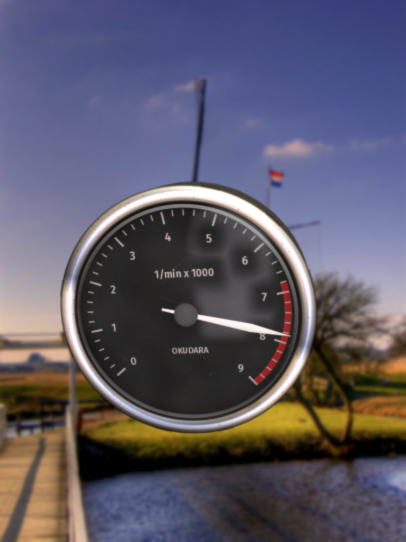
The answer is 7800 rpm
